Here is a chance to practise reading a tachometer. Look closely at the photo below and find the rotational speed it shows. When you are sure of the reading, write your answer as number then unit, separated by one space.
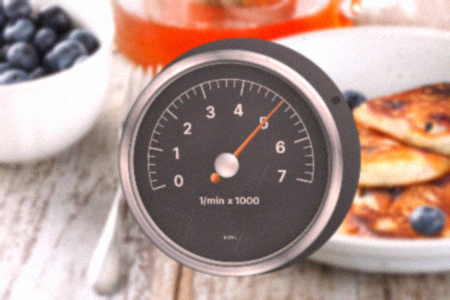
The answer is 5000 rpm
